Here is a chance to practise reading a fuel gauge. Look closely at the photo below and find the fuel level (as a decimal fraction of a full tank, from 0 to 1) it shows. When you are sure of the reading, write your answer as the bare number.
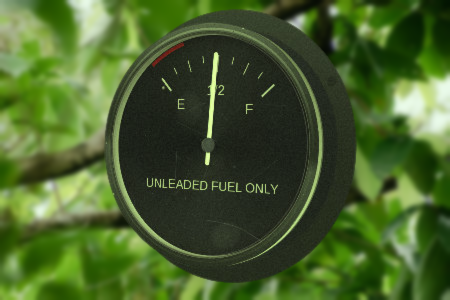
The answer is 0.5
